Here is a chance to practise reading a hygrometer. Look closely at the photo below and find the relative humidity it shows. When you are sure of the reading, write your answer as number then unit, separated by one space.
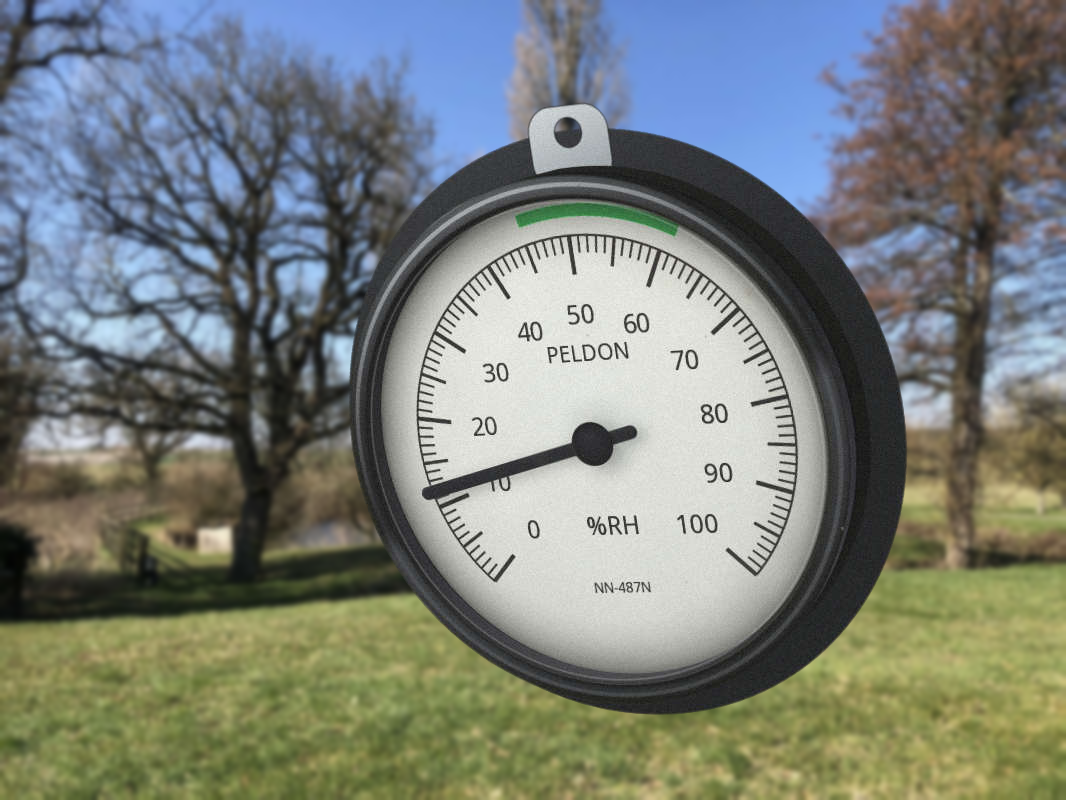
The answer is 12 %
